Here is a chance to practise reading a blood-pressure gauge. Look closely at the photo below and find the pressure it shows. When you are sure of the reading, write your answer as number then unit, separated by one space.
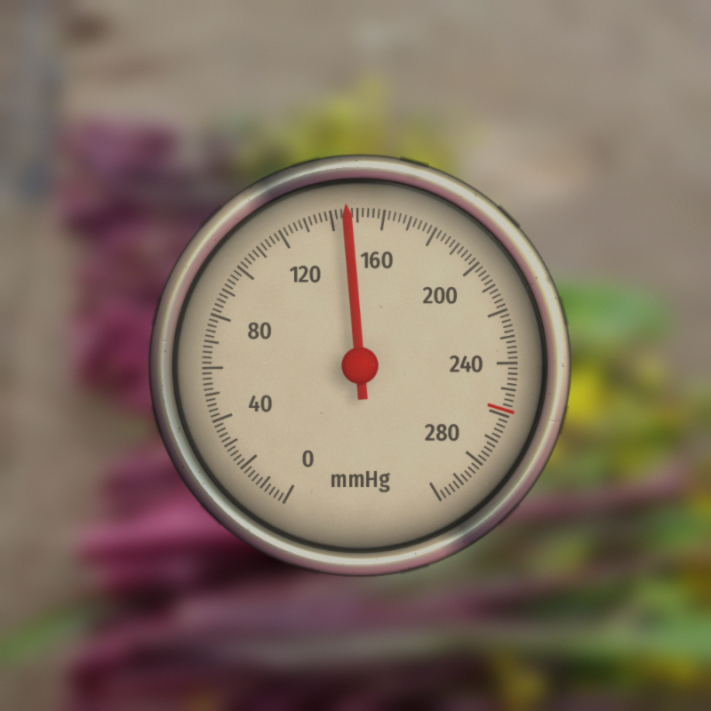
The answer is 146 mmHg
